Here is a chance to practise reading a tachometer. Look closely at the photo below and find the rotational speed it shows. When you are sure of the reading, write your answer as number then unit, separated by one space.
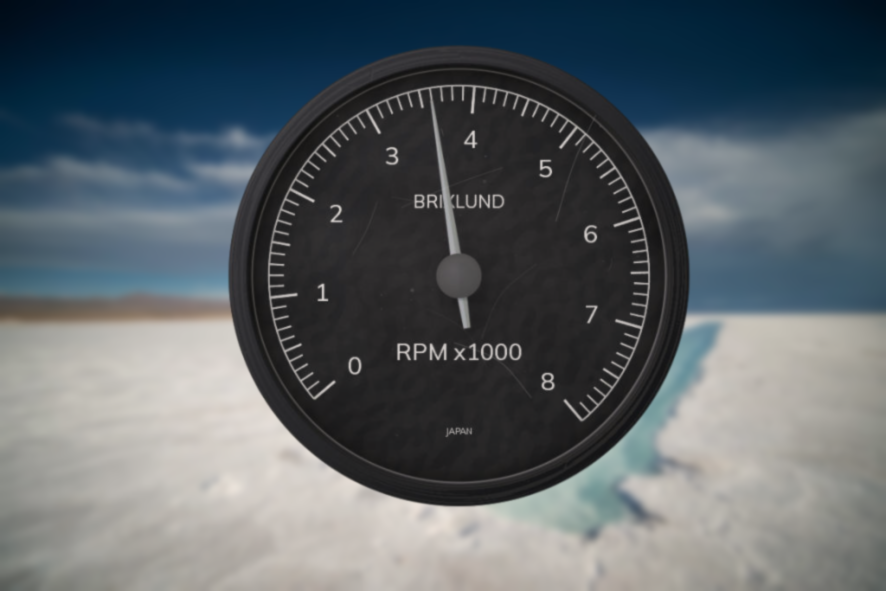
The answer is 3600 rpm
